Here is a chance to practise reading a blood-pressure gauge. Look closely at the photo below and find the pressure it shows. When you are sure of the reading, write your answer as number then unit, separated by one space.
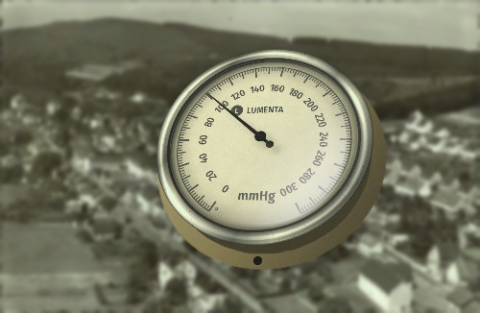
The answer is 100 mmHg
